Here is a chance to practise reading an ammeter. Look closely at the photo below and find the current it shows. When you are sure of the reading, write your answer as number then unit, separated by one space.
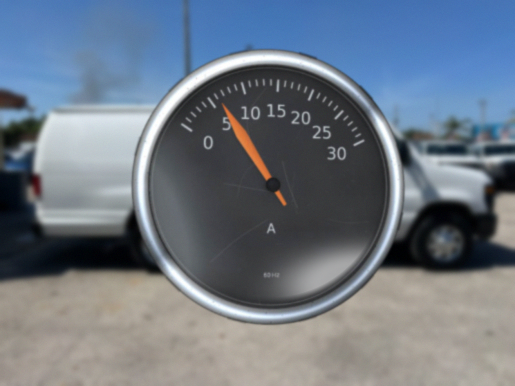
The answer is 6 A
